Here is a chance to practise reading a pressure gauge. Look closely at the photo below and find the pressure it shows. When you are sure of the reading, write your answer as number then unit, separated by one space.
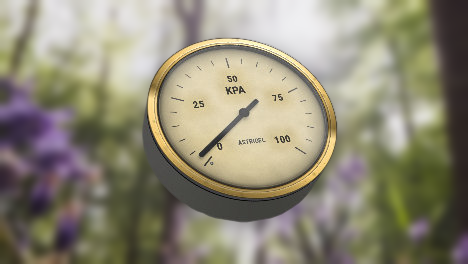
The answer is 2.5 kPa
